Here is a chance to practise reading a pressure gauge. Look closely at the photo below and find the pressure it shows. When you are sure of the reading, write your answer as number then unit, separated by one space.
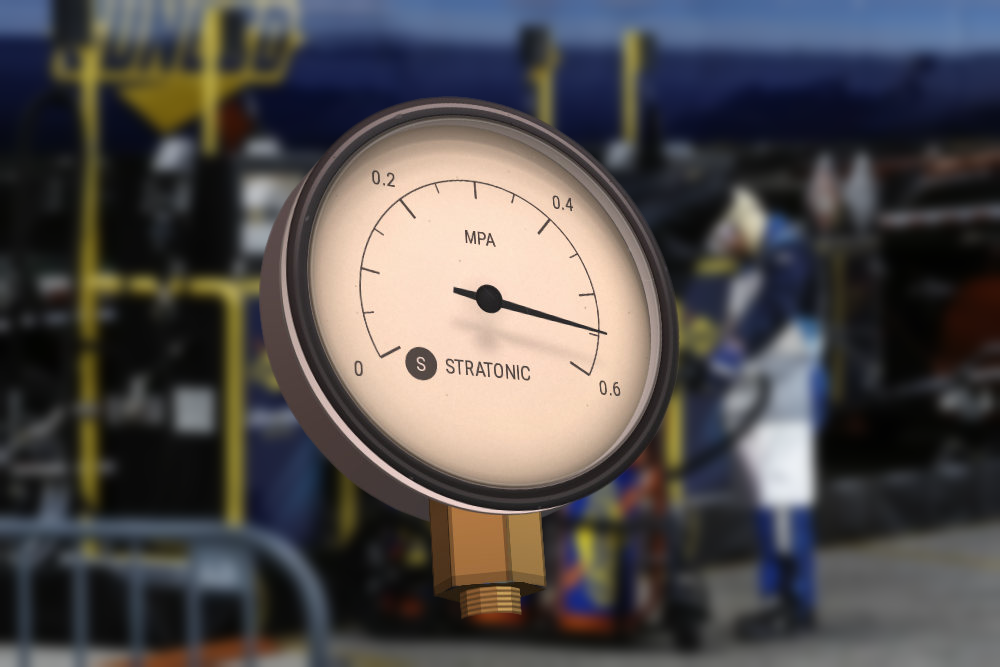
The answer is 0.55 MPa
